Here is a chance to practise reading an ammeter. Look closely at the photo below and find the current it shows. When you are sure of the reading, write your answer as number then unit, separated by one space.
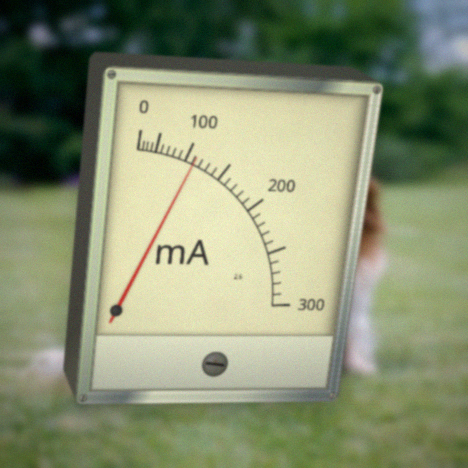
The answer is 110 mA
